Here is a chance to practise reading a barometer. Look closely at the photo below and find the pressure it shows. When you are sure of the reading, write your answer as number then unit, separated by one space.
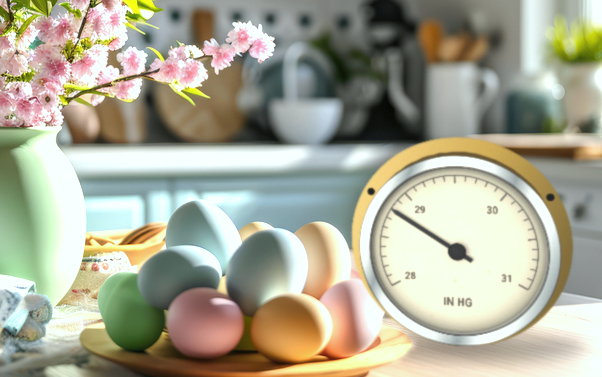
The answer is 28.8 inHg
